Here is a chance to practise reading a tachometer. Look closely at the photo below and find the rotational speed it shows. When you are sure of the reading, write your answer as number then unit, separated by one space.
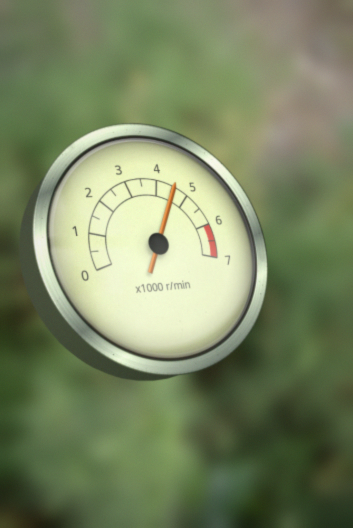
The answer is 4500 rpm
